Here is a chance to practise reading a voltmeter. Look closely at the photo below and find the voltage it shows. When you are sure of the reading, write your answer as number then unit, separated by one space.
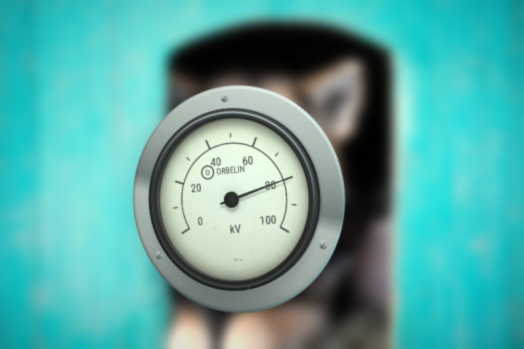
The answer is 80 kV
